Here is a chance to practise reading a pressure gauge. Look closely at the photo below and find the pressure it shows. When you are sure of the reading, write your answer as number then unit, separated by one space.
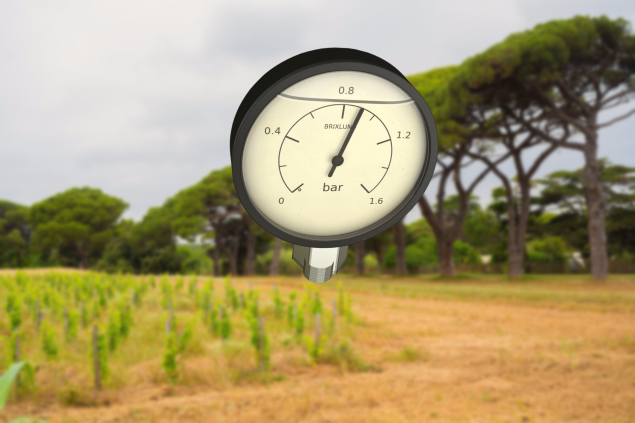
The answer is 0.9 bar
